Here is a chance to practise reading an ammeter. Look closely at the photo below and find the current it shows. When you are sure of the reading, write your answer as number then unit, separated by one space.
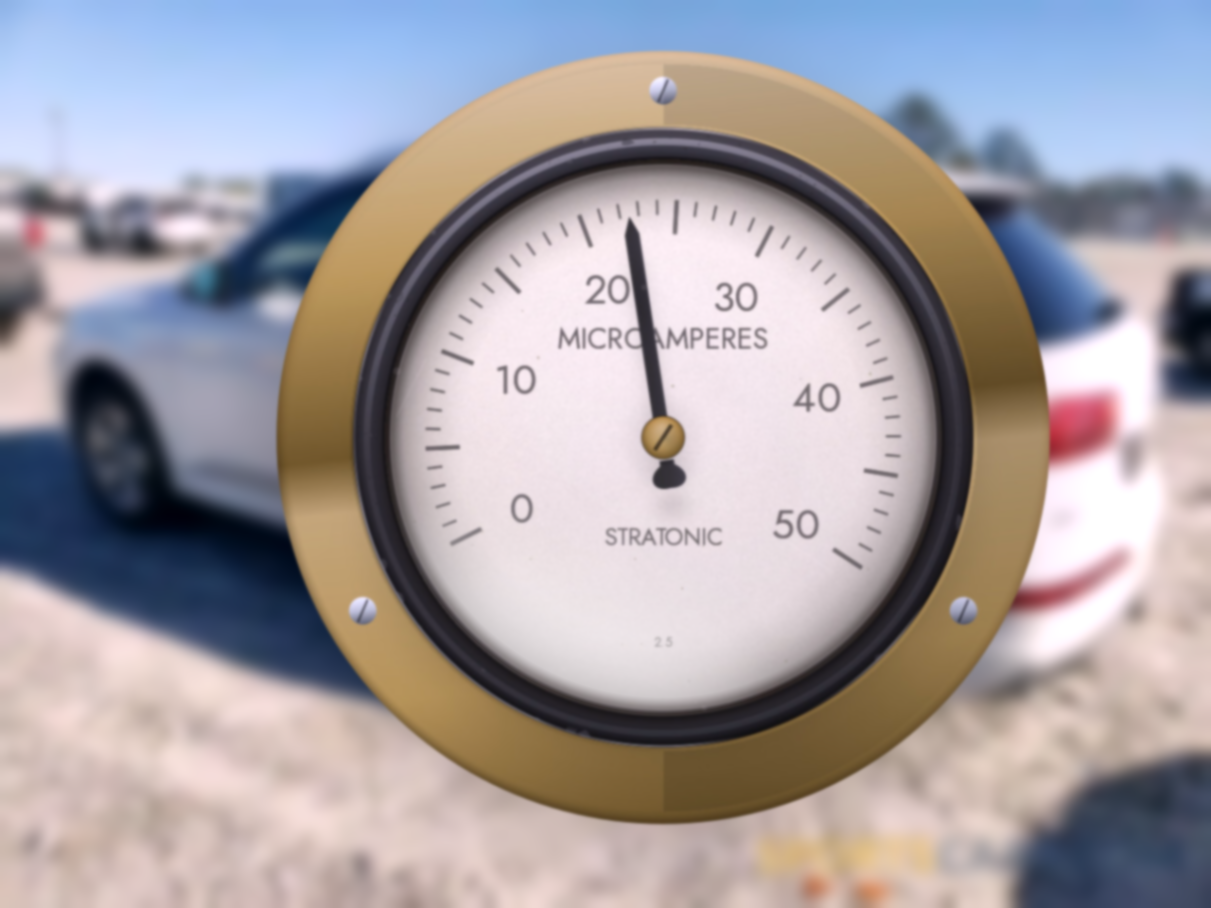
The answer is 22.5 µA
